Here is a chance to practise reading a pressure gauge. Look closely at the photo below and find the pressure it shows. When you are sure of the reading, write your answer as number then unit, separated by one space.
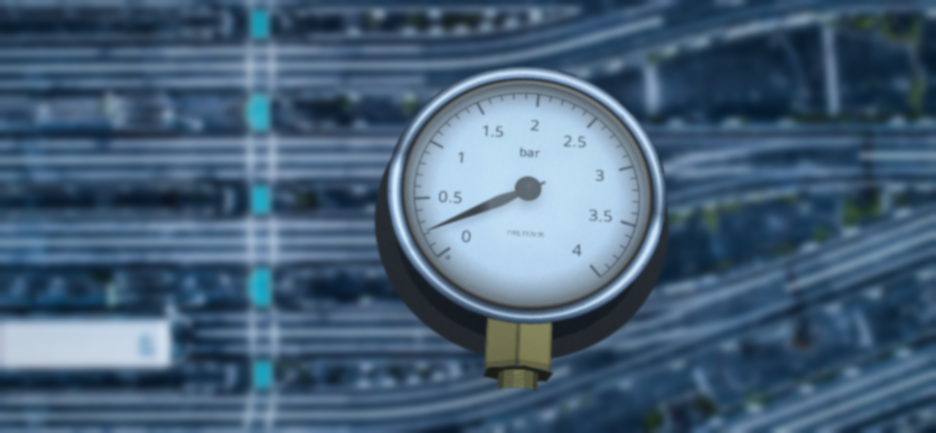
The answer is 0.2 bar
